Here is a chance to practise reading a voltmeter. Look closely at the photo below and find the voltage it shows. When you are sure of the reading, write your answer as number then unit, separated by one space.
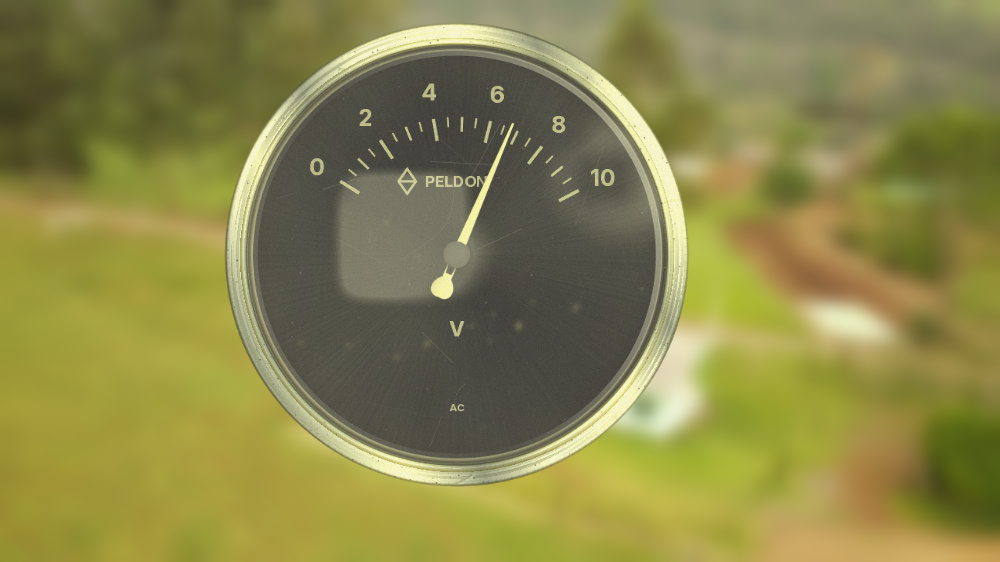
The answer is 6.75 V
